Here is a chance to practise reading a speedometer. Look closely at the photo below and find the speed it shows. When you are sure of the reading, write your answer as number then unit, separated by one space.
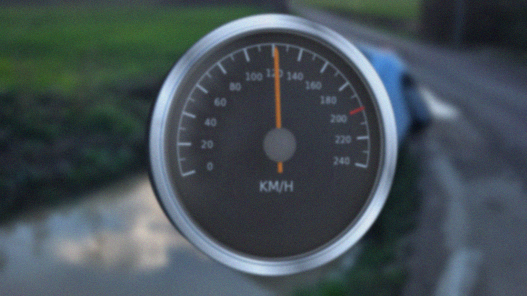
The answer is 120 km/h
